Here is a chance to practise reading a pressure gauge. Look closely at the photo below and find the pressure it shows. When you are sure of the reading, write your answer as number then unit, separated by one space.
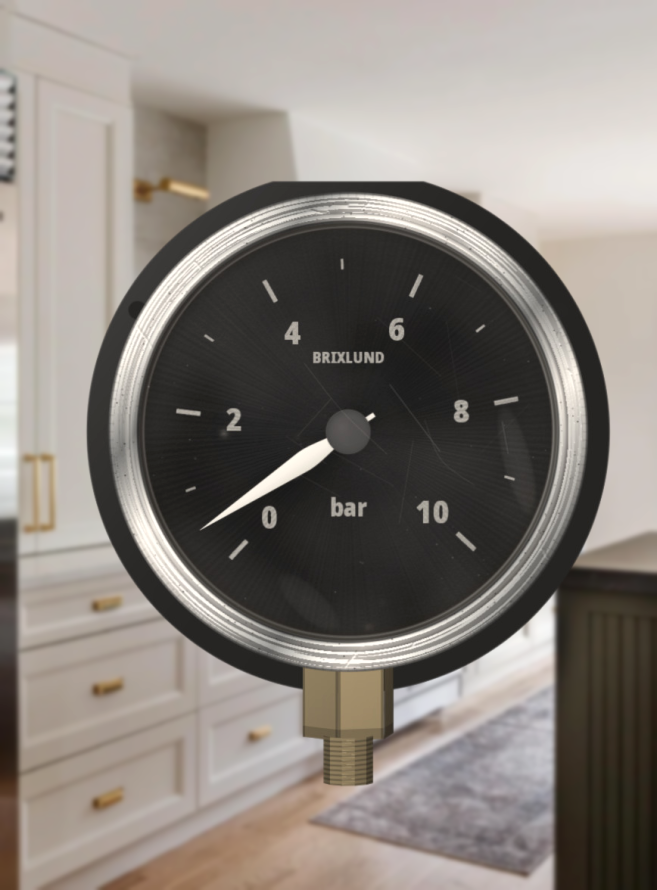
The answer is 0.5 bar
